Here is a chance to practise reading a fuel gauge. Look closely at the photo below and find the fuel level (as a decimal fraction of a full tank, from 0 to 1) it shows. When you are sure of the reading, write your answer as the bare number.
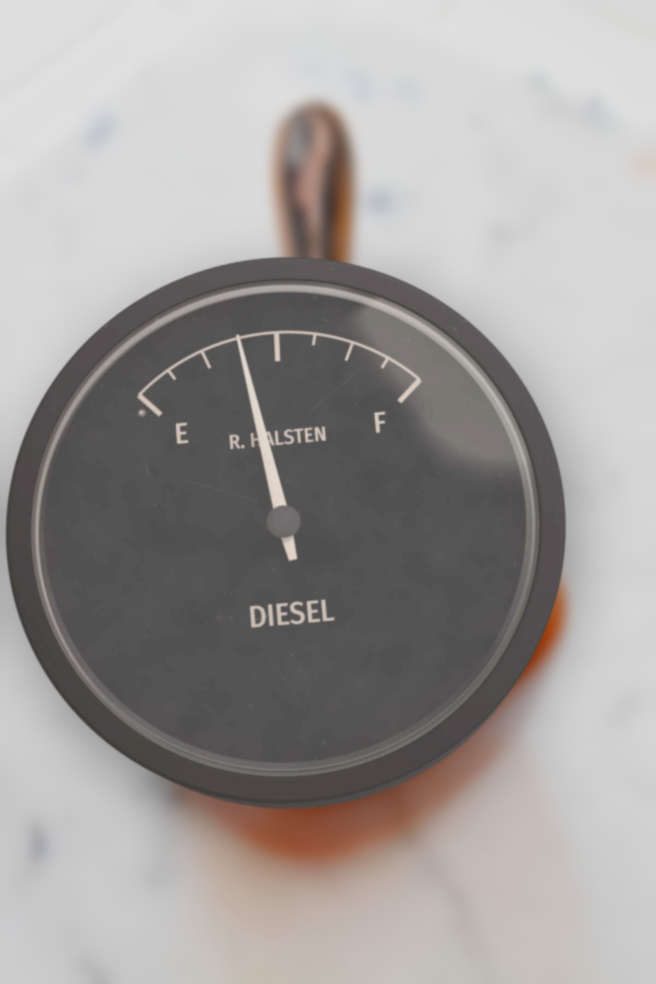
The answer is 0.375
